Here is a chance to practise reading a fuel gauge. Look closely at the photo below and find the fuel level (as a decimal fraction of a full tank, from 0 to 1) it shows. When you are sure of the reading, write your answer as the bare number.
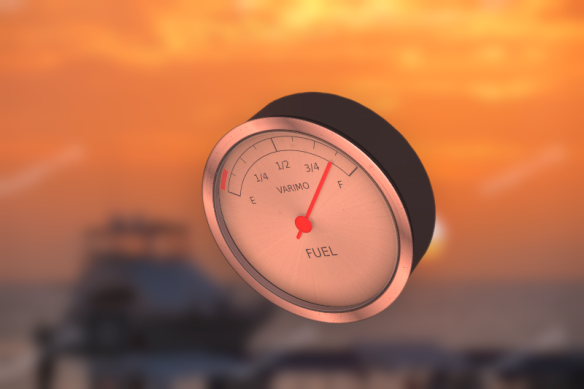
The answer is 0.875
